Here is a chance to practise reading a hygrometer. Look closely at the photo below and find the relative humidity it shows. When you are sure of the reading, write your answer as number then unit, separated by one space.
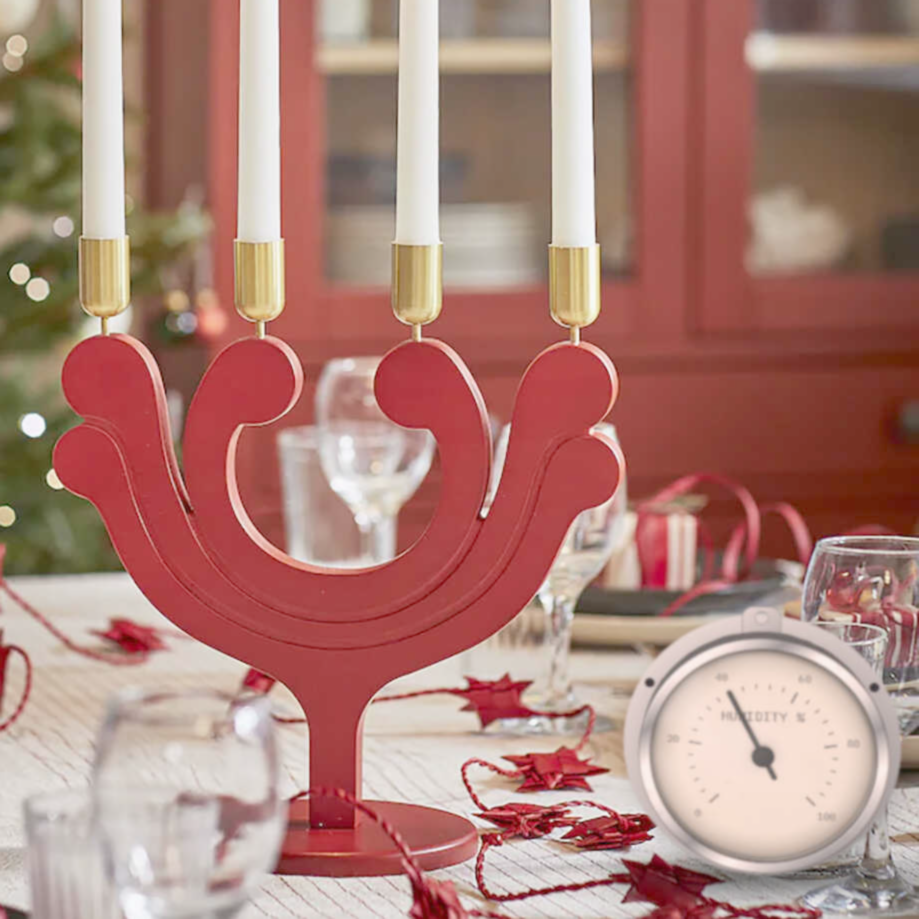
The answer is 40 %
